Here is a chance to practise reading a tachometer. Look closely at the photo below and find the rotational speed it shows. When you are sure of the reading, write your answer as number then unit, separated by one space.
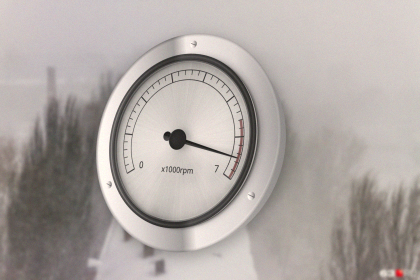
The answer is 6500 rpm
